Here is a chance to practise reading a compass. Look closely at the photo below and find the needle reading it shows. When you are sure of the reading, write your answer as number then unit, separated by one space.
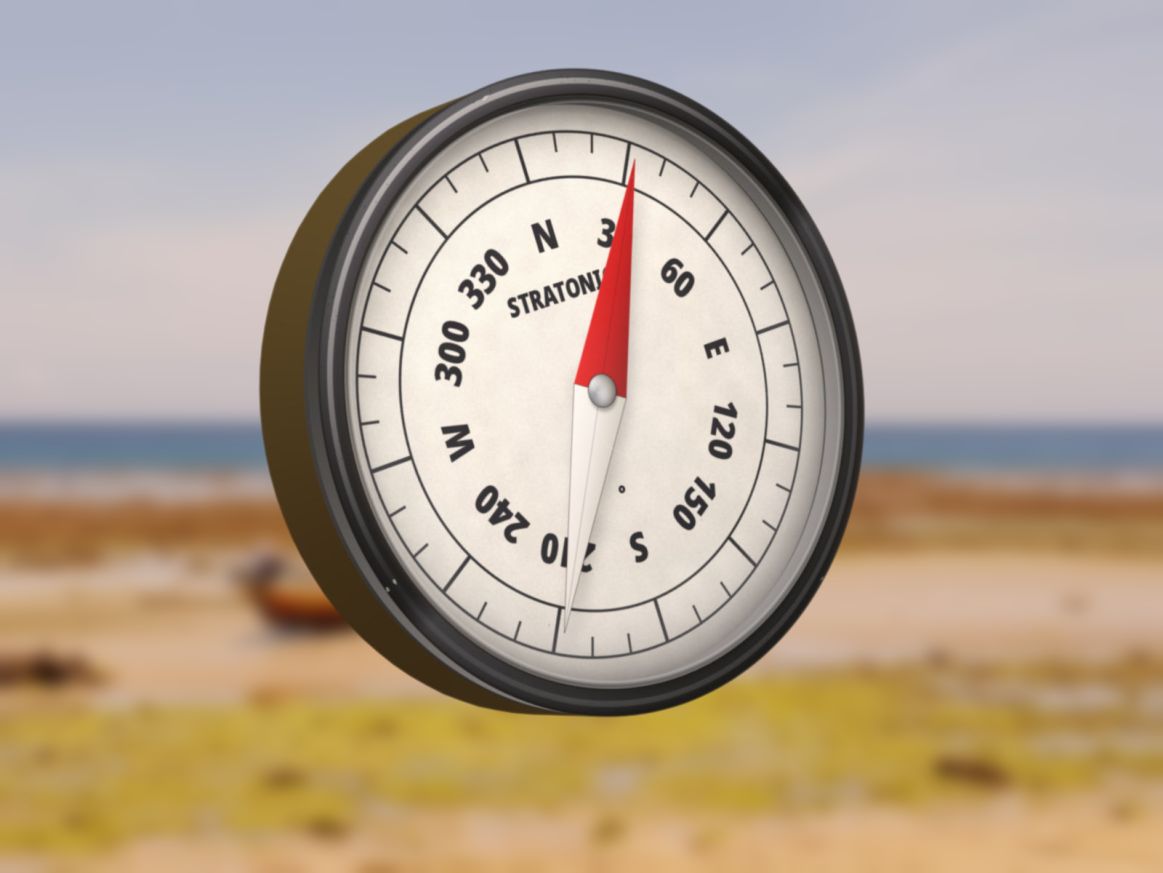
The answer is 30 °
